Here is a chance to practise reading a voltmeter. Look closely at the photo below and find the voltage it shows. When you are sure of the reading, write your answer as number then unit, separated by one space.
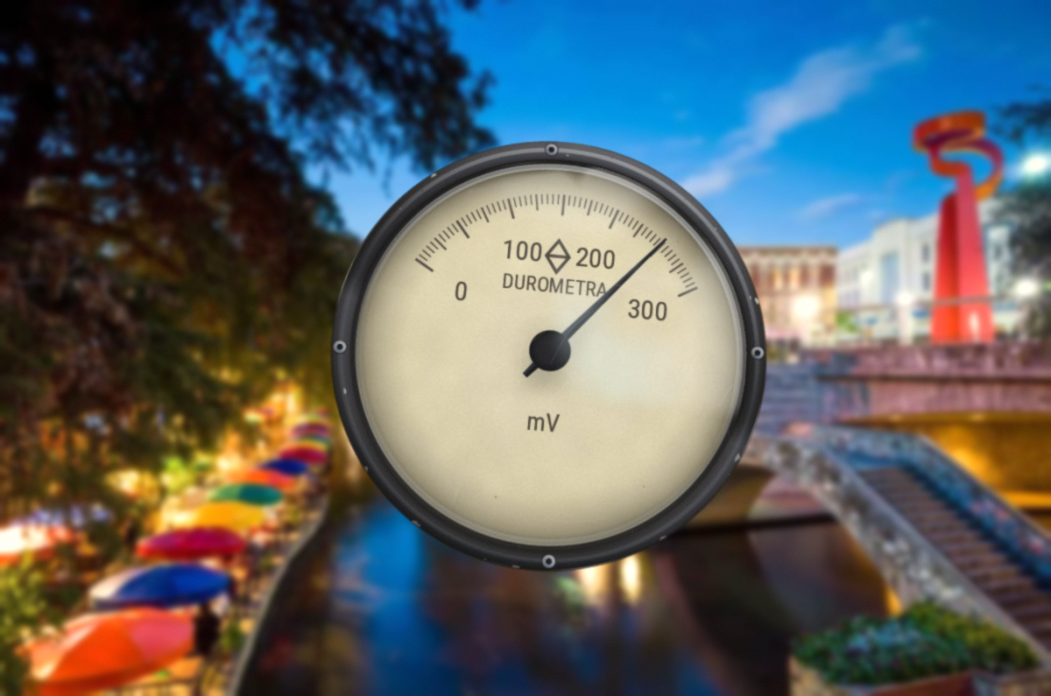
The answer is 250 mV
